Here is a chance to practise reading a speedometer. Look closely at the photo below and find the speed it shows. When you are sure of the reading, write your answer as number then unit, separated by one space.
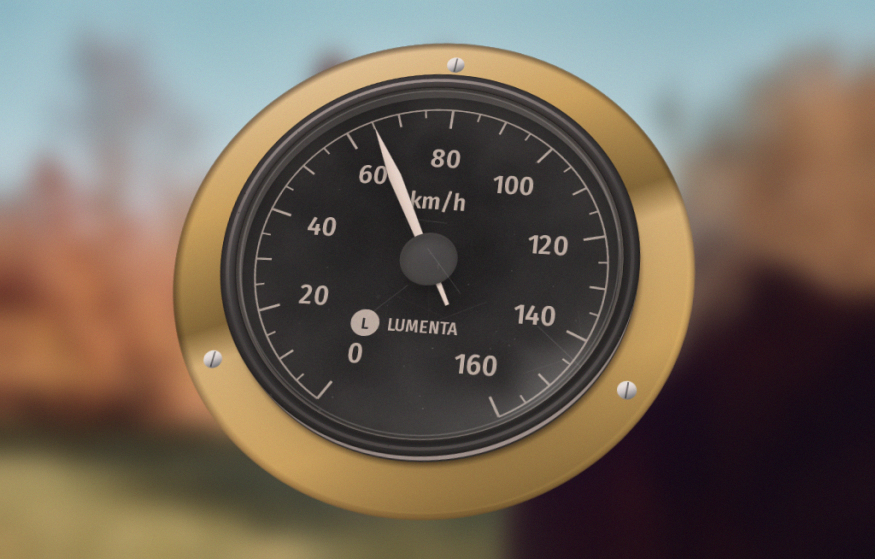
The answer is 65 km/h
